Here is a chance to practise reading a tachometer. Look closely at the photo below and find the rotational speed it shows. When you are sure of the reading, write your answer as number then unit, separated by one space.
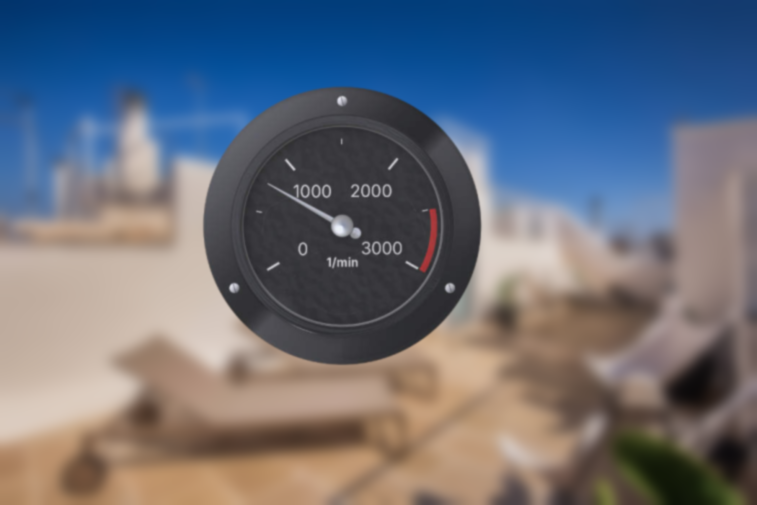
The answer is 750 rpm
